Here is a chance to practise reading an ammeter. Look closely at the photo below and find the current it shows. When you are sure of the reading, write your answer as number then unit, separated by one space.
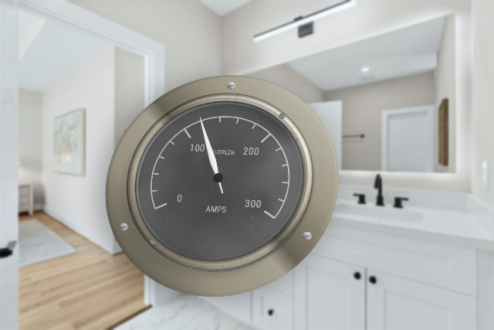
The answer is 120 A
